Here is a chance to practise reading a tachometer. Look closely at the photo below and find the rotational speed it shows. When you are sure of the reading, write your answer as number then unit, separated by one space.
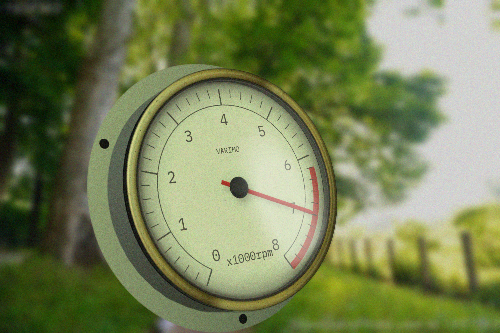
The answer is 7000 rpm
